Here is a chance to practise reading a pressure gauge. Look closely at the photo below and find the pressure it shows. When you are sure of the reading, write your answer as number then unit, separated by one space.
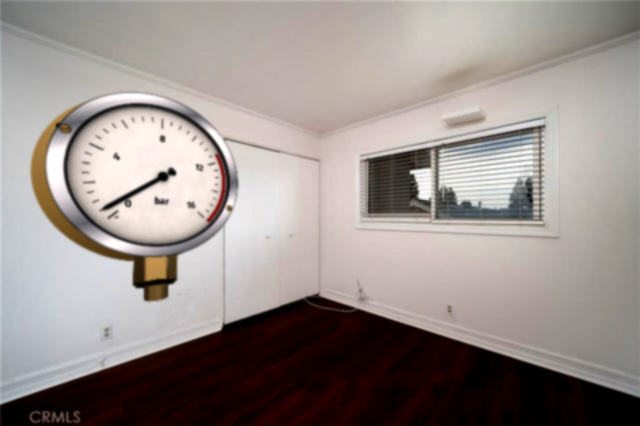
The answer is 0.5 bar
